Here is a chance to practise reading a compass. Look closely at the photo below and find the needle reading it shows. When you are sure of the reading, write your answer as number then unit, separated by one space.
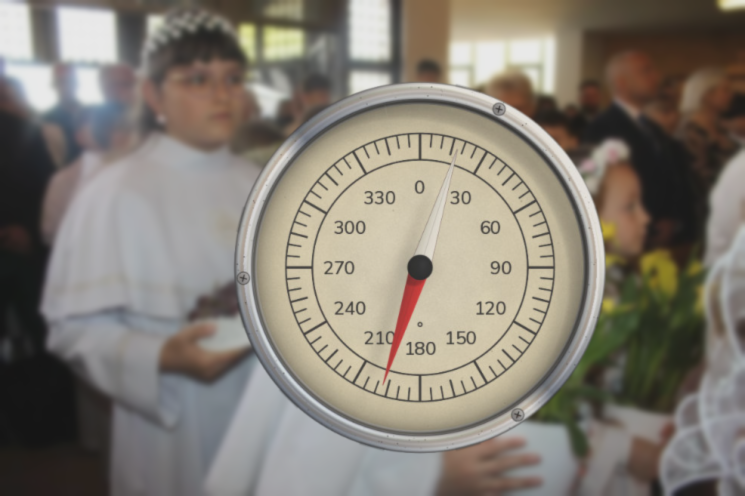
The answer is 197.5 °
